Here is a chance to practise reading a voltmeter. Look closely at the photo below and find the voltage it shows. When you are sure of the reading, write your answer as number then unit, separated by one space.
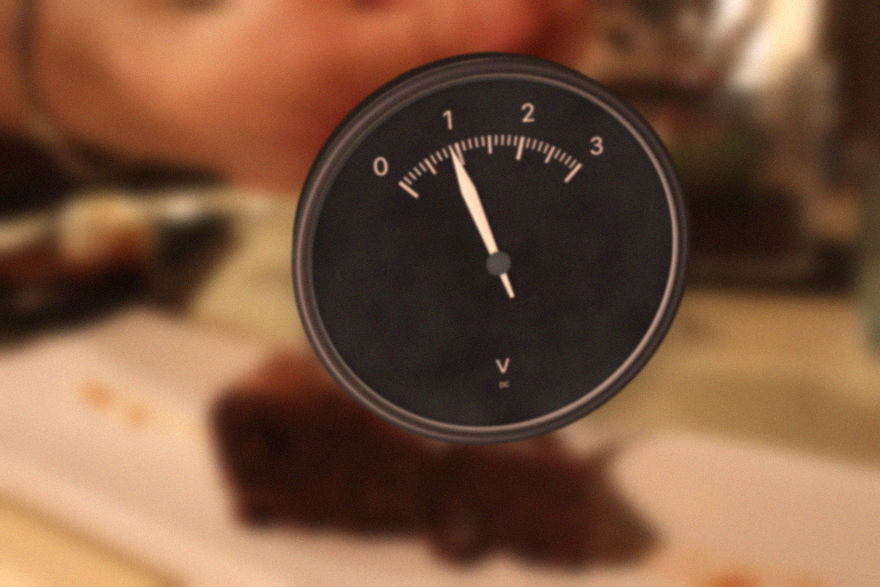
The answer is 0.9 V
